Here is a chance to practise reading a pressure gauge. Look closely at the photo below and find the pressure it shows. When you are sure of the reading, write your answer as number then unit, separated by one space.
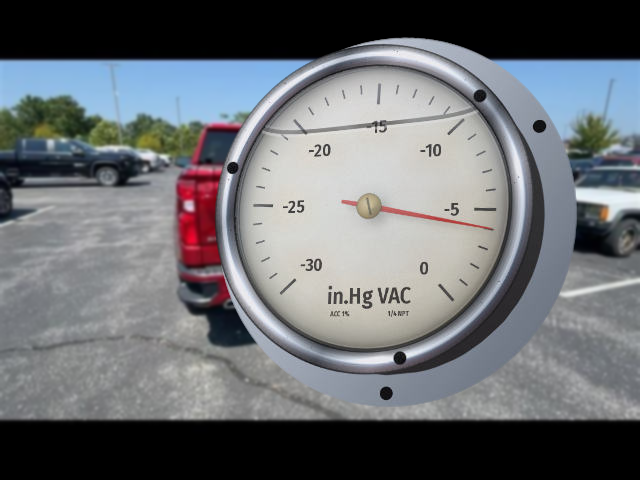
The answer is -4 inHg
